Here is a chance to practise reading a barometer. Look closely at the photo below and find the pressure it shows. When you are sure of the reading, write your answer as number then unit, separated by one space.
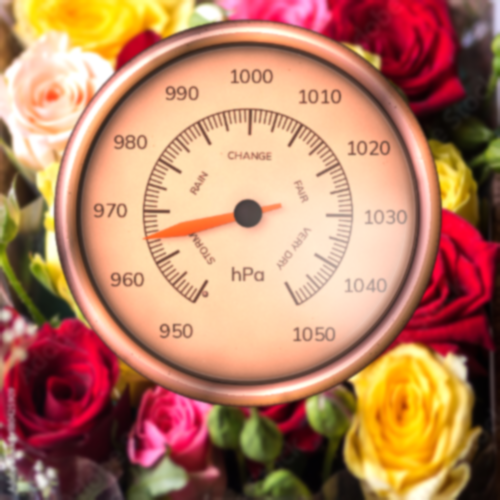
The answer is 965 hPa
